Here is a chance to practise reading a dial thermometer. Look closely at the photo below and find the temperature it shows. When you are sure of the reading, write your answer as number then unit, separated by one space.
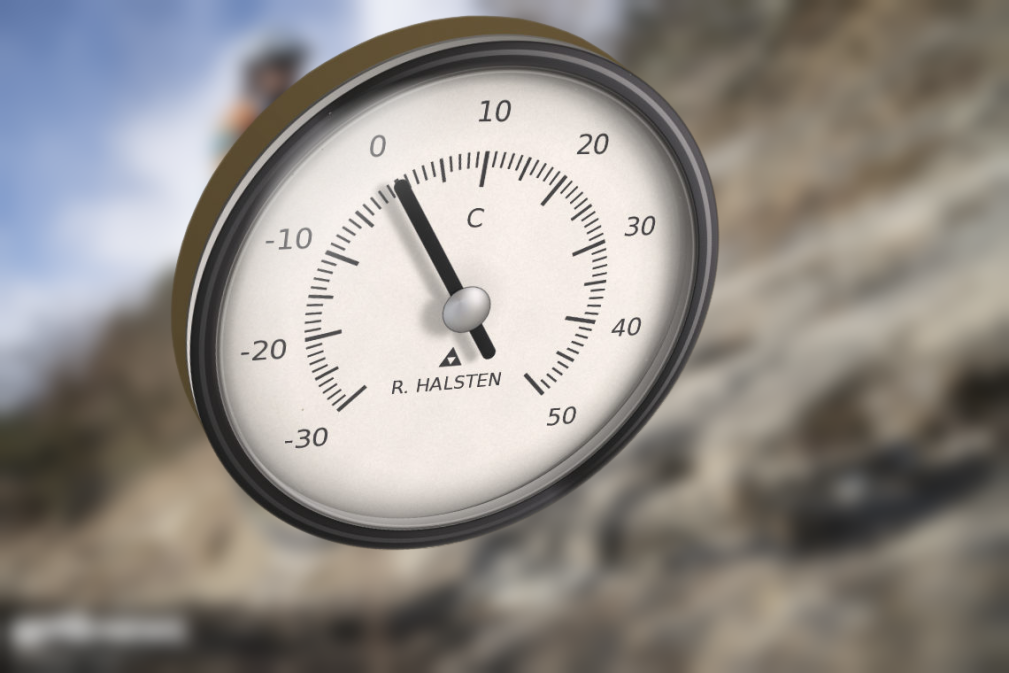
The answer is 0 °C
